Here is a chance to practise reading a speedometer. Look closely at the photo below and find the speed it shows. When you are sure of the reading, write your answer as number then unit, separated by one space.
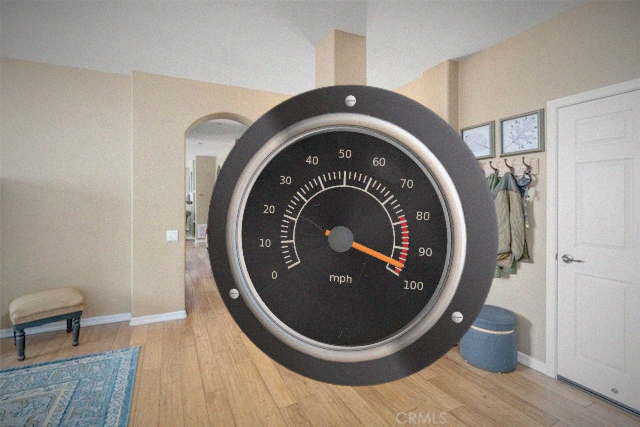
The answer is 96 mph
